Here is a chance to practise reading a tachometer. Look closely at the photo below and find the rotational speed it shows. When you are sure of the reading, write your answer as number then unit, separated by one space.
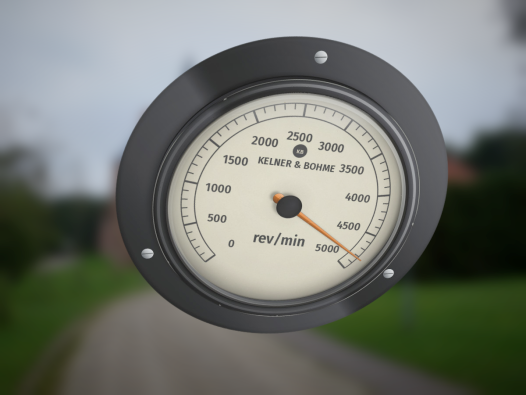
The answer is 4800 rpm
